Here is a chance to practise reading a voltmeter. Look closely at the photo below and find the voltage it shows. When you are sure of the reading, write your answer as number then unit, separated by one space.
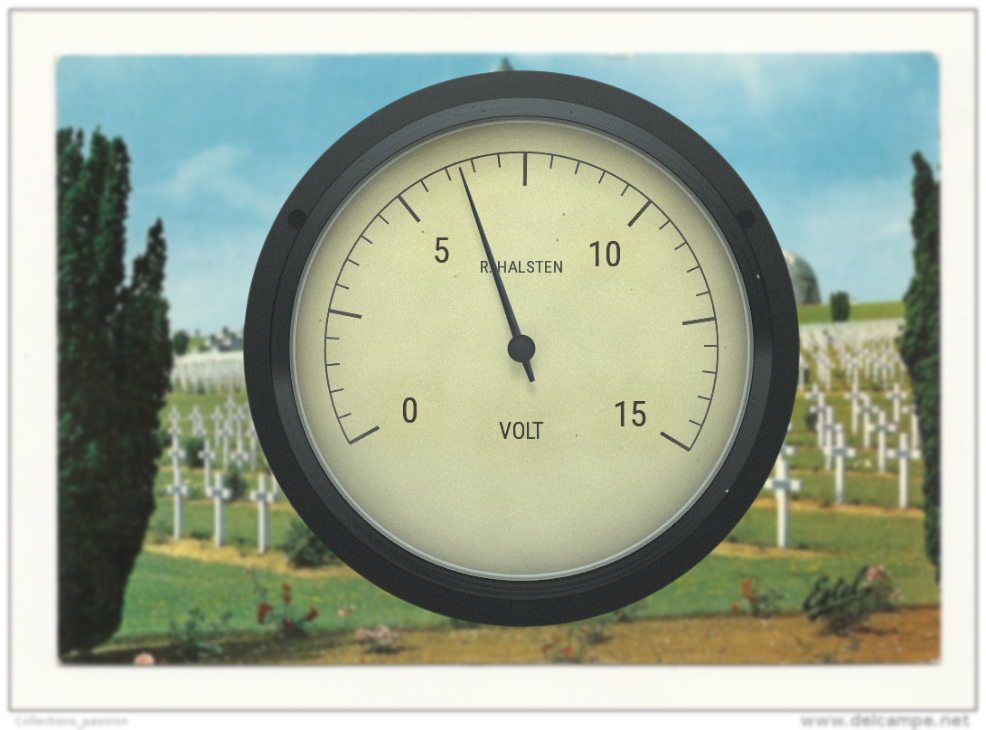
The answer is 6.25 V
